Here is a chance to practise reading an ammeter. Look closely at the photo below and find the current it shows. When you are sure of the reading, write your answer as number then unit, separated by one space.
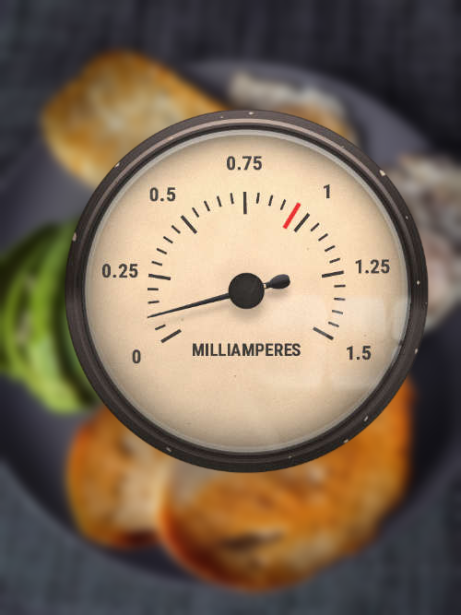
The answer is 0.1 mA
